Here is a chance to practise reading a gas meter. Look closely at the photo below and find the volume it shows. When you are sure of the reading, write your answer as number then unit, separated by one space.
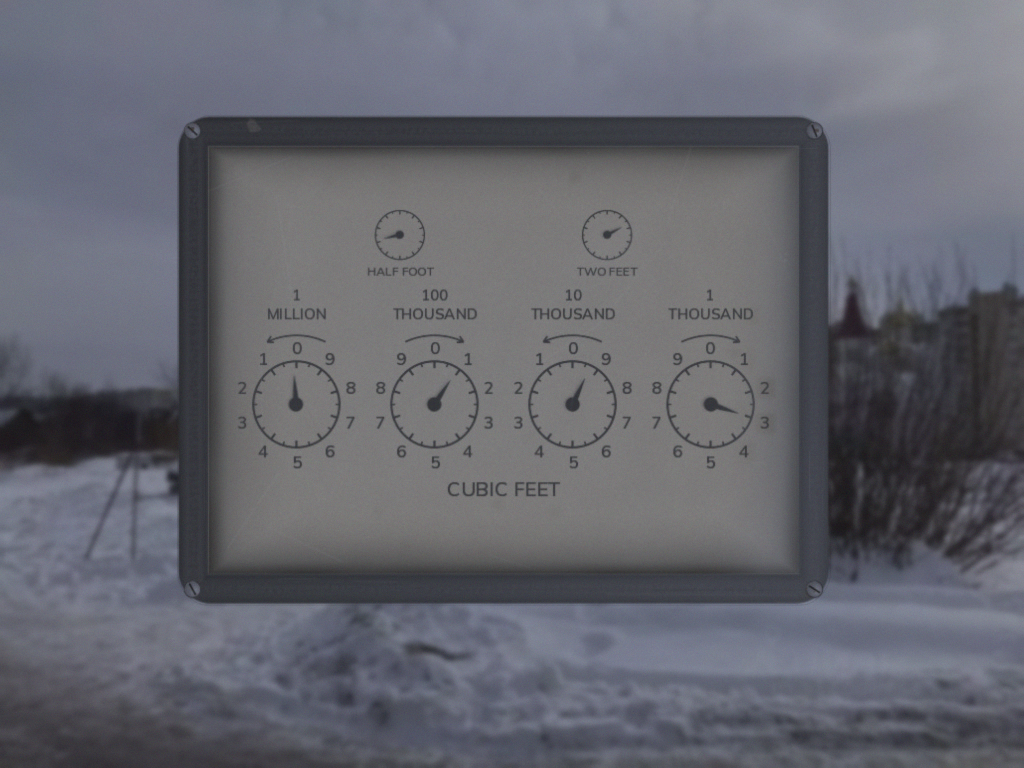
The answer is 9300 ft³
